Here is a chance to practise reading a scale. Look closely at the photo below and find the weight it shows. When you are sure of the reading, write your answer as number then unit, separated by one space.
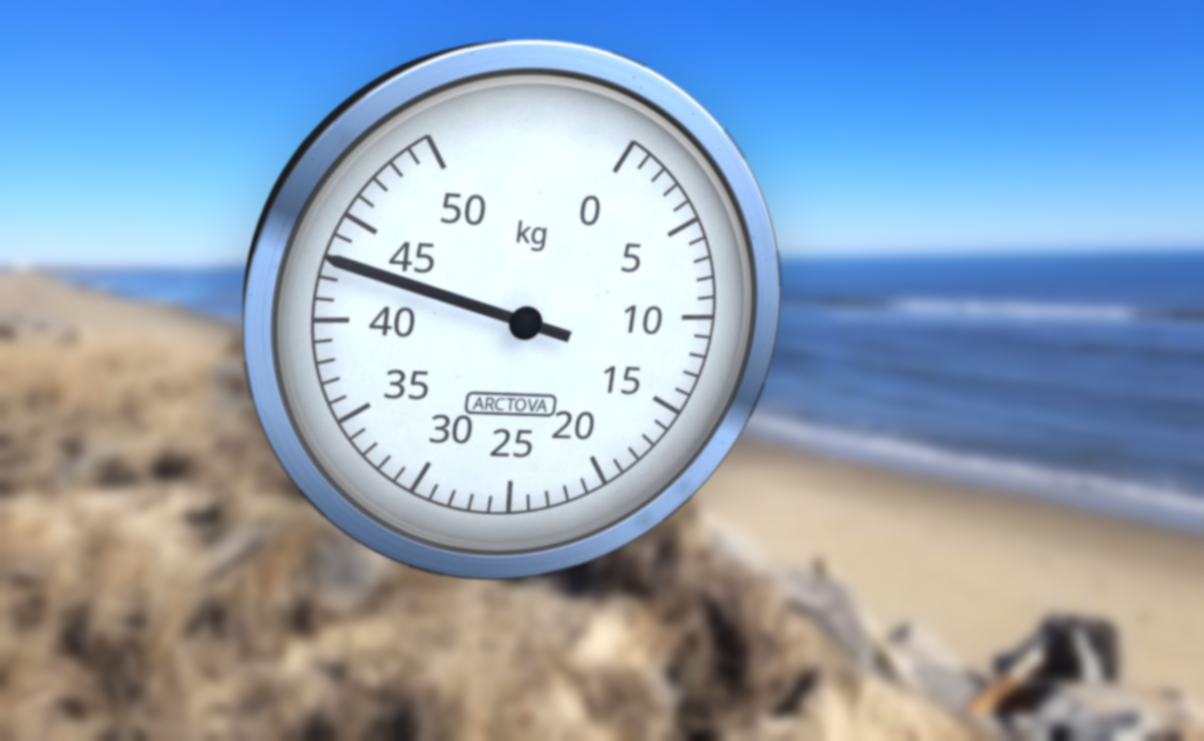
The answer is 43 kg
